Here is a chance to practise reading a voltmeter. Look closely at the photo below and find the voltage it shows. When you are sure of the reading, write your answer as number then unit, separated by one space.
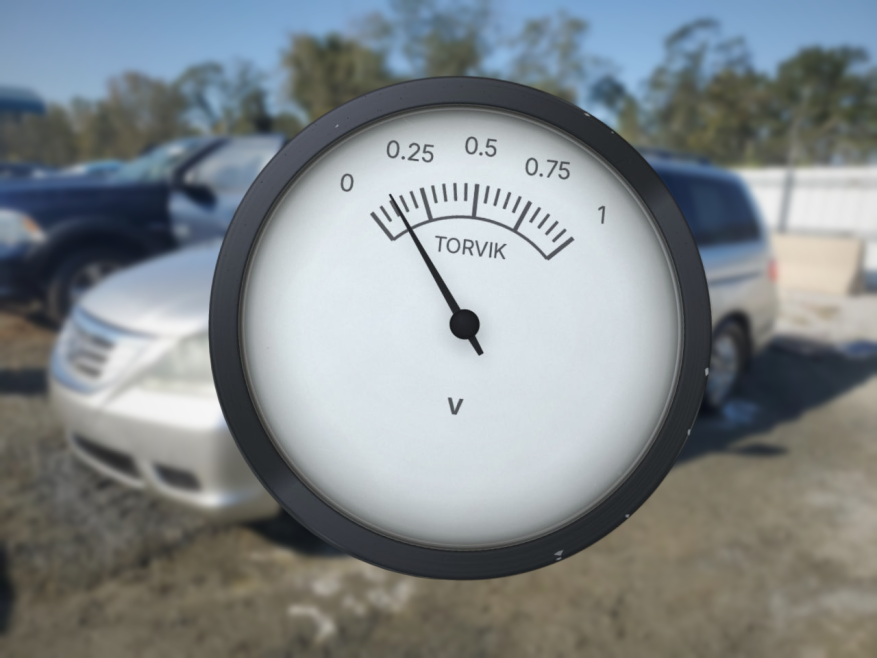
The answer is 0.1 V
